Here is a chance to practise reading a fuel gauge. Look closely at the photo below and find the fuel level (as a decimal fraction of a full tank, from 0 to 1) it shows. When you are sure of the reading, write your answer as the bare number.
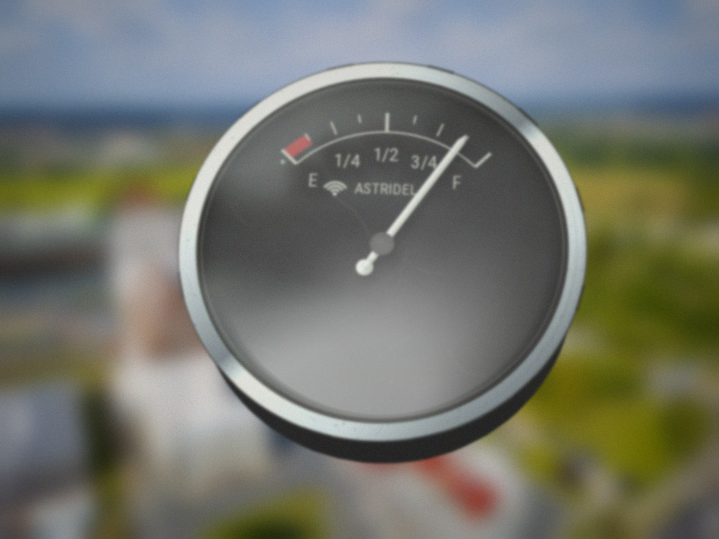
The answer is 0.875
